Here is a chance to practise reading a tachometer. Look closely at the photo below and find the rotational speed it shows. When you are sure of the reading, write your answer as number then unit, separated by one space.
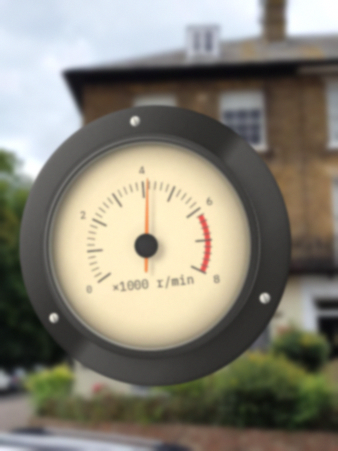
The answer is 4200 rpm
